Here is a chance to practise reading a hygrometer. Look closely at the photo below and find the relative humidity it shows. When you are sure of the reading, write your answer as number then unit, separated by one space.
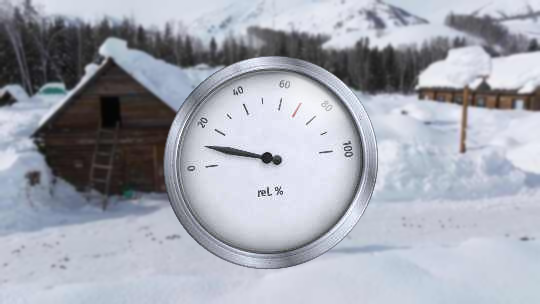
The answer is 10 %
